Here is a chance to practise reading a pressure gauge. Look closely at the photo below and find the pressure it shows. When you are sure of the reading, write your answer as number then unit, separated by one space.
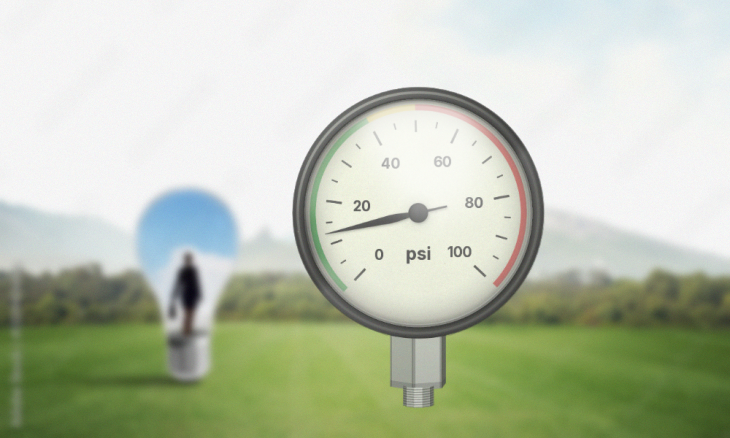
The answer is 12.5 psi
